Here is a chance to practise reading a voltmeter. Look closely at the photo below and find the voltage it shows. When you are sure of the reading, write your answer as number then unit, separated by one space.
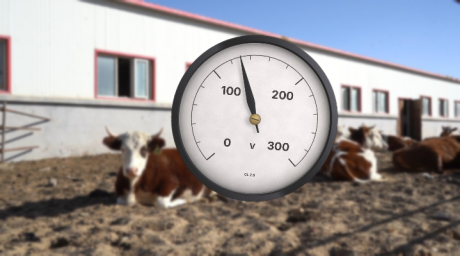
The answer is 130 V
